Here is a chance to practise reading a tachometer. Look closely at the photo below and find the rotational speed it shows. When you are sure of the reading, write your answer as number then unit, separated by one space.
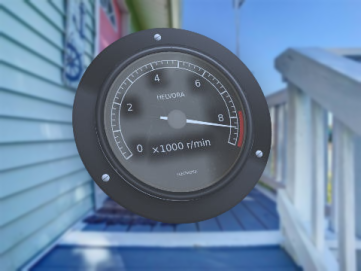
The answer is 8400 rpm
